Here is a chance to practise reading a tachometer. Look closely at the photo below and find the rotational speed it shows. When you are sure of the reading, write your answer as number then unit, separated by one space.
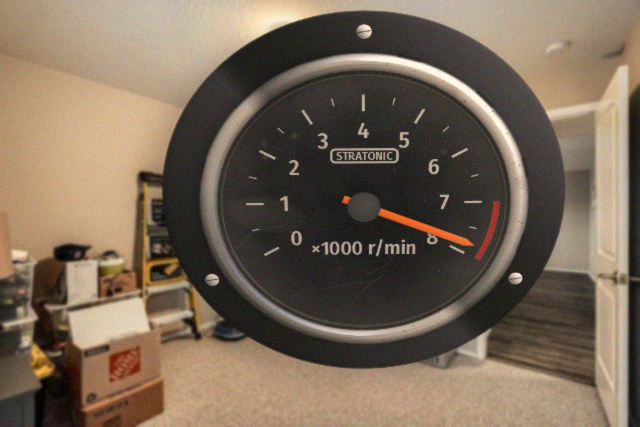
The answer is 7750 rpm
